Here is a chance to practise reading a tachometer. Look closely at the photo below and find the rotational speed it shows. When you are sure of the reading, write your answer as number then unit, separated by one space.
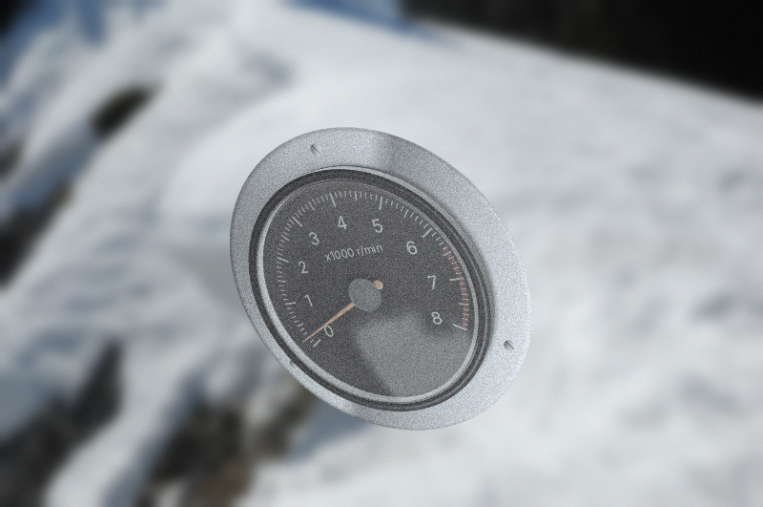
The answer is 200 rpm
